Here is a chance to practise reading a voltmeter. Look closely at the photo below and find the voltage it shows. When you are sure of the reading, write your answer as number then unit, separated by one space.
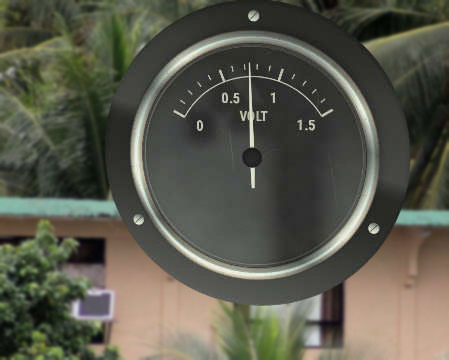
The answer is 0.75 V
